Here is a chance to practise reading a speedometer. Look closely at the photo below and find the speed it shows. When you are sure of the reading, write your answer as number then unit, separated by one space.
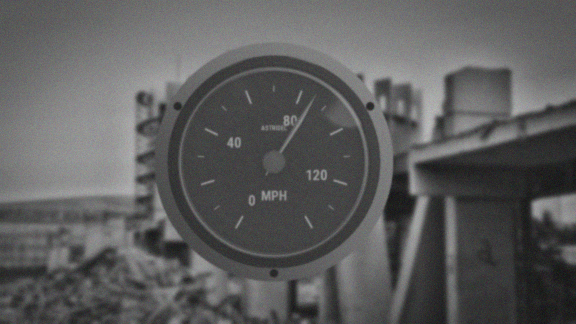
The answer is 85 mph
